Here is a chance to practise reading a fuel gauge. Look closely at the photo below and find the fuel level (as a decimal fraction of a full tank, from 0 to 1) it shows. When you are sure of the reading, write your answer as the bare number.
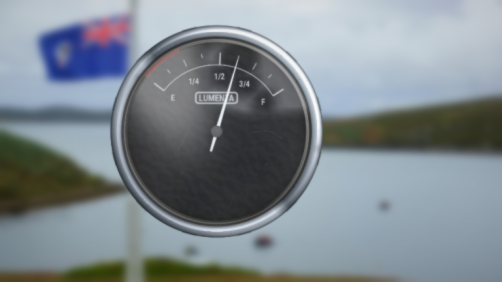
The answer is 0.625
